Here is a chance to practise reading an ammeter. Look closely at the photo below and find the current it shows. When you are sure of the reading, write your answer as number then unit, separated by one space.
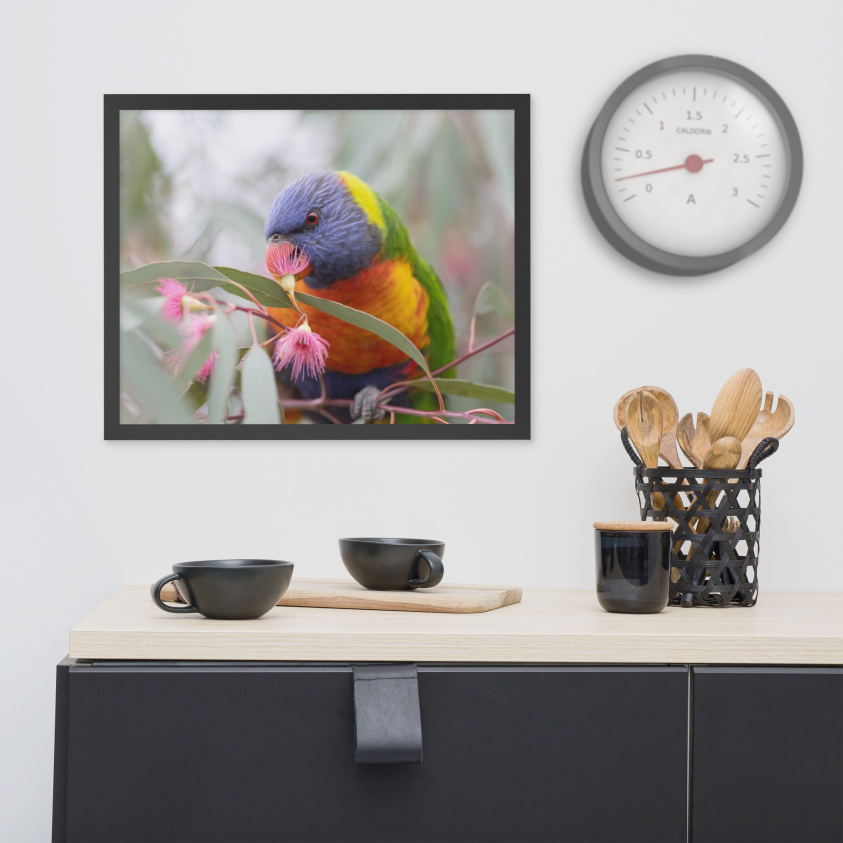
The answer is 0.2 A
